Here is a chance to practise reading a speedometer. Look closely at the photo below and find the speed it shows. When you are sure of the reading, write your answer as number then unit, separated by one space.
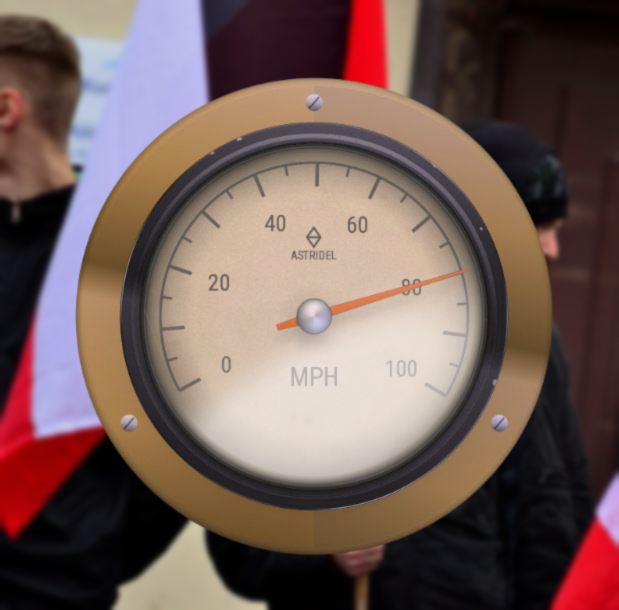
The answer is 80 mph
